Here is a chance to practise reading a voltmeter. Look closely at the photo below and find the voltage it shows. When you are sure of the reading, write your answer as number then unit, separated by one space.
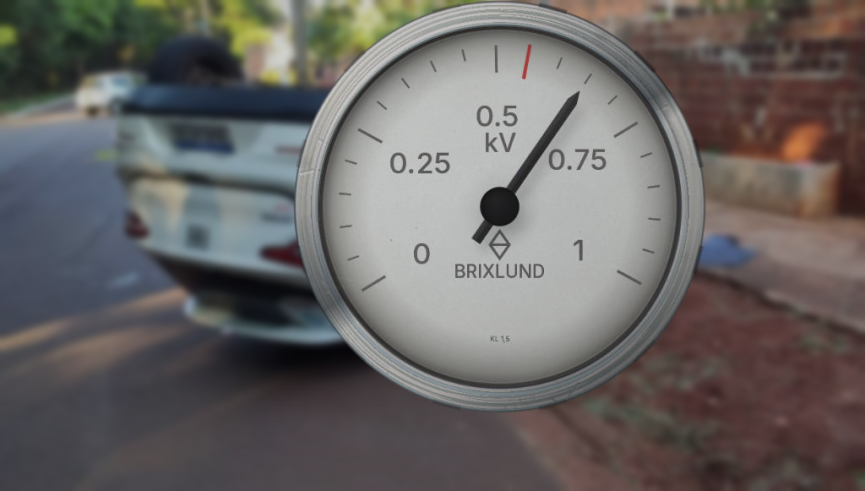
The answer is 0.65 kV
